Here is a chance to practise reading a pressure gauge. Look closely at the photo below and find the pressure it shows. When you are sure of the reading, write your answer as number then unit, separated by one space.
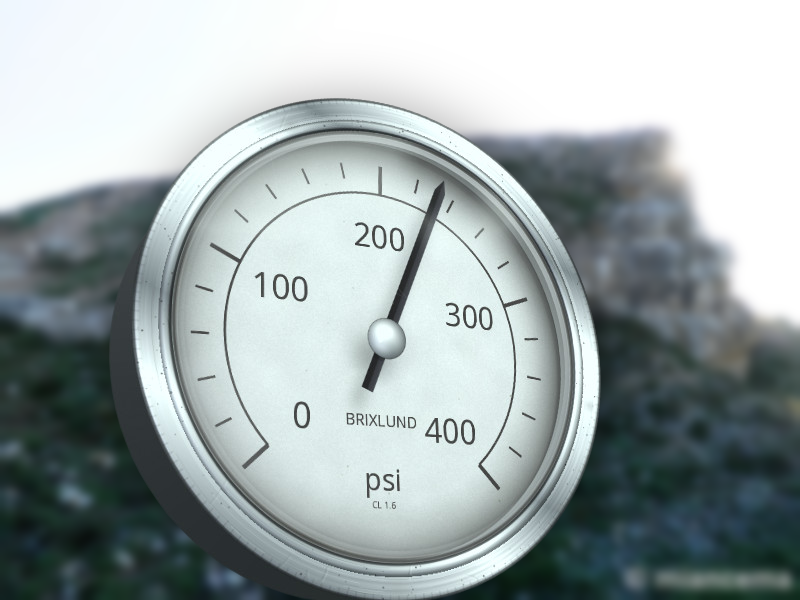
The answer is 230 psi
